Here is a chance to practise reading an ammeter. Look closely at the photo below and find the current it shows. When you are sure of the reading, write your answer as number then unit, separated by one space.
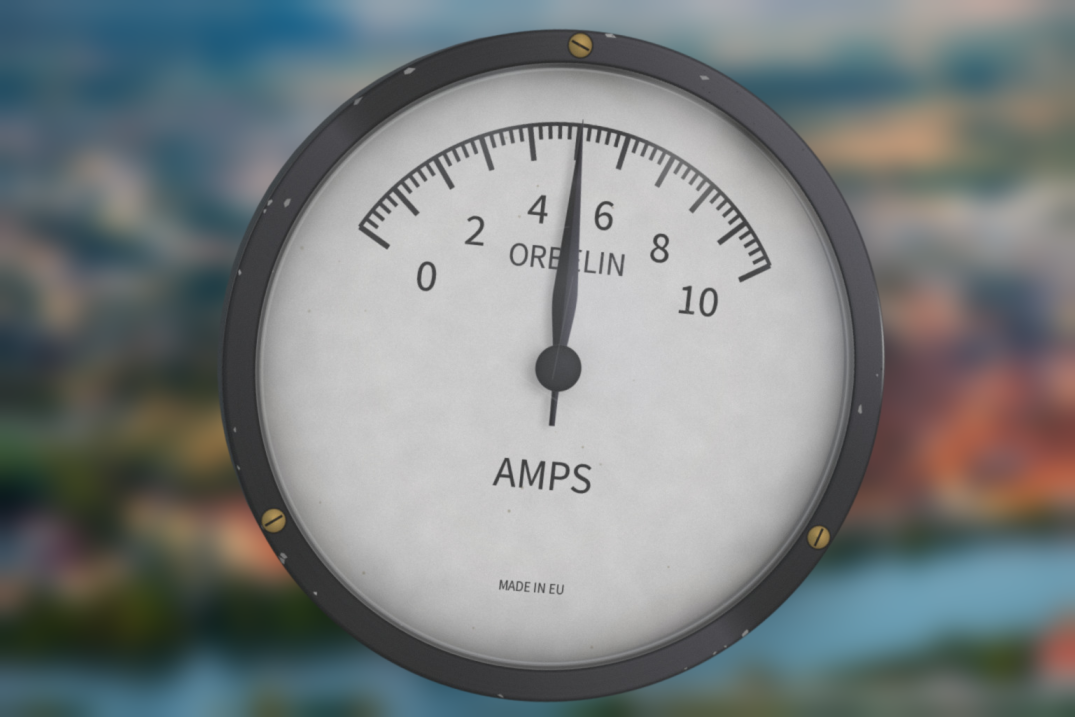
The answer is 5 A
